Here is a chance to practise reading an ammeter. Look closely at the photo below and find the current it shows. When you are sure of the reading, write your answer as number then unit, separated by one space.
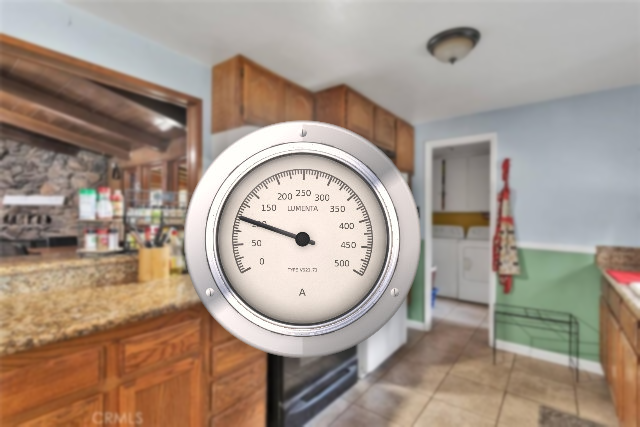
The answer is 100 A
